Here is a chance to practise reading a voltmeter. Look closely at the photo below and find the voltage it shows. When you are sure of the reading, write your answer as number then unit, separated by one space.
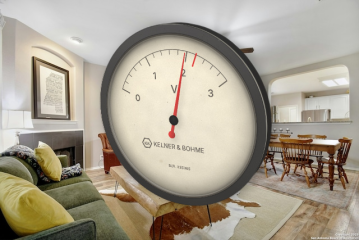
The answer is 2 V
